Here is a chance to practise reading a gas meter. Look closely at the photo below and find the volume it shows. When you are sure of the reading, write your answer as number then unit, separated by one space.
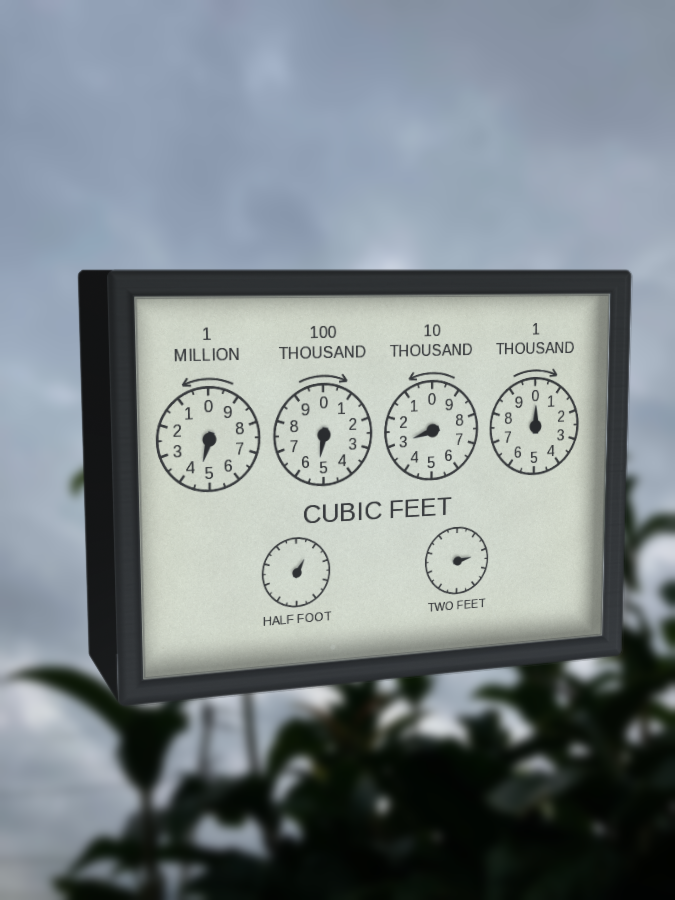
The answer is 453000 ft³
